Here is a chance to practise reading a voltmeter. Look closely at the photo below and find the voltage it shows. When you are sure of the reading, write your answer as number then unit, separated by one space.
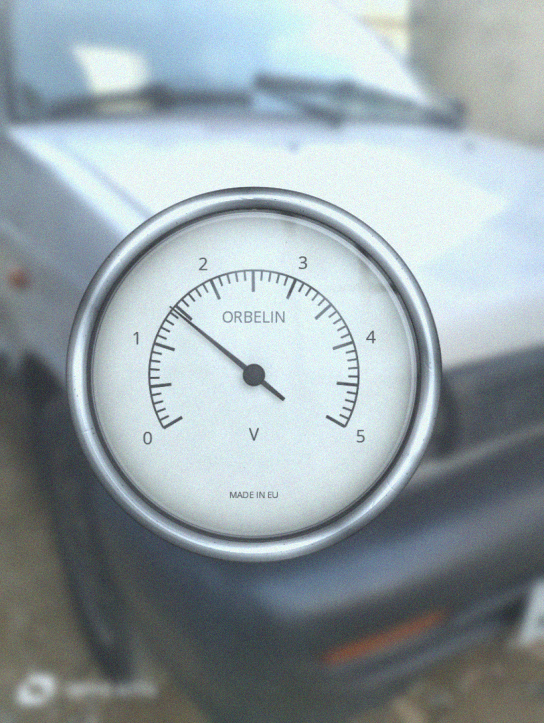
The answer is 1.45 V
